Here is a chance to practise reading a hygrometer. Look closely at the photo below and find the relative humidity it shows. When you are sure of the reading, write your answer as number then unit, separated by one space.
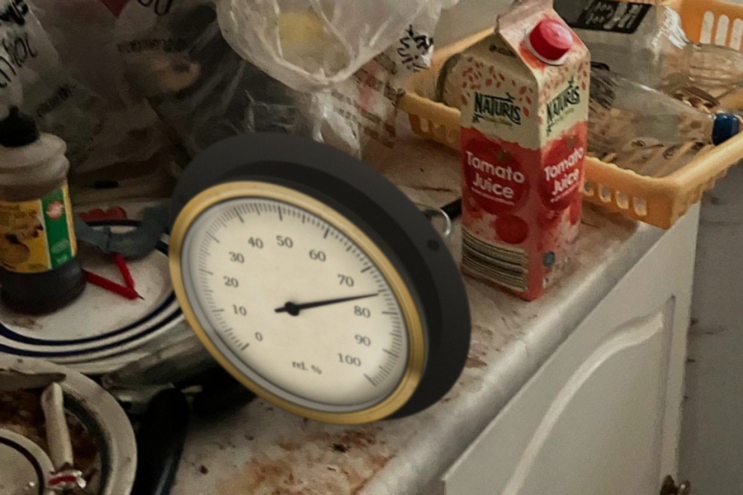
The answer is 75 %
